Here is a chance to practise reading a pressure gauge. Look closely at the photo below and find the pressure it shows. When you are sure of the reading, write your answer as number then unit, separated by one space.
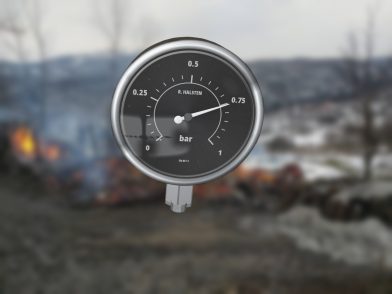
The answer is 0.75 bar
